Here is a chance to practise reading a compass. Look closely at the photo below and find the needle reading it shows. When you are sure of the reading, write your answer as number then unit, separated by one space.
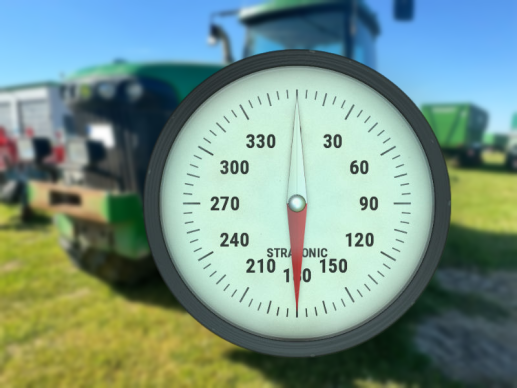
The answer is 180 °
